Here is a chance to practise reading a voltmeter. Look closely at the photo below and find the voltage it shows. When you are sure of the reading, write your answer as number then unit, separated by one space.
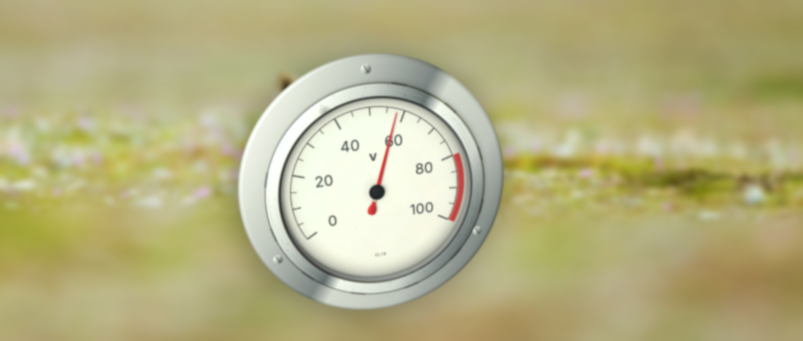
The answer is 57.5 V
